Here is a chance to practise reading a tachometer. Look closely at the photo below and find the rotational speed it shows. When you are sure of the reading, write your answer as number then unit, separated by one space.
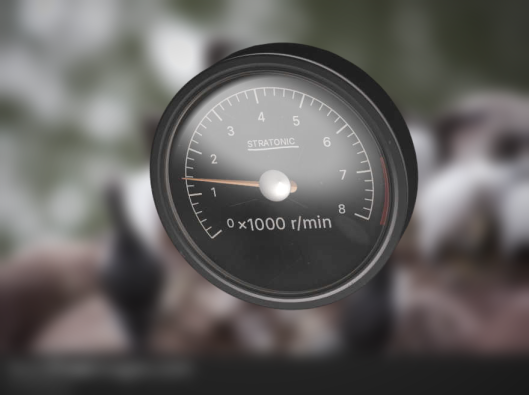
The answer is 1400 rpm
